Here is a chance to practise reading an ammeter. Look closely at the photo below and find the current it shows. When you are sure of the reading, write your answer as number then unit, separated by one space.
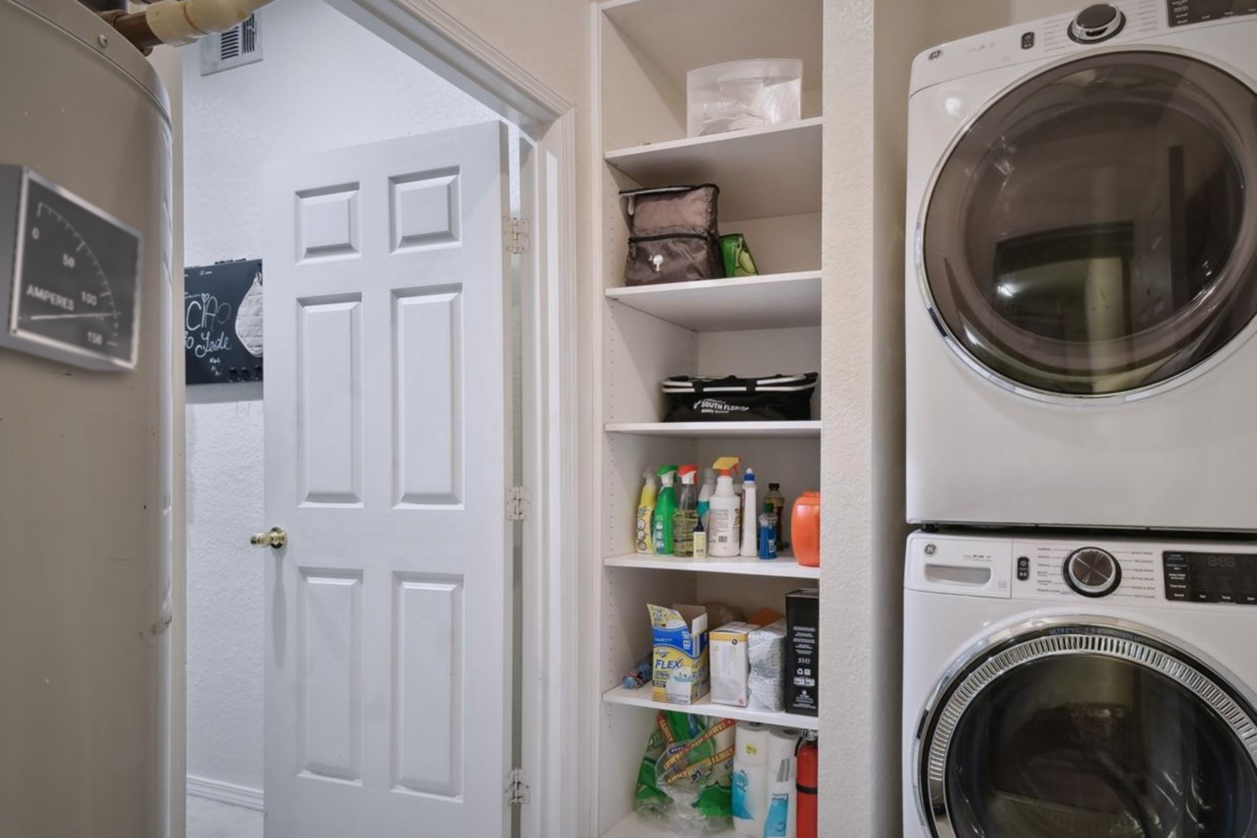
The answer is 120 A
